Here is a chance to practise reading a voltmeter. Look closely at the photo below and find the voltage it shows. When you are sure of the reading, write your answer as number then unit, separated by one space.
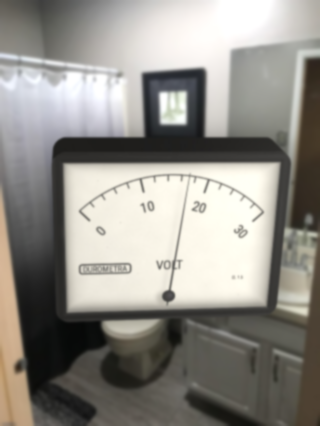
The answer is 17 V
